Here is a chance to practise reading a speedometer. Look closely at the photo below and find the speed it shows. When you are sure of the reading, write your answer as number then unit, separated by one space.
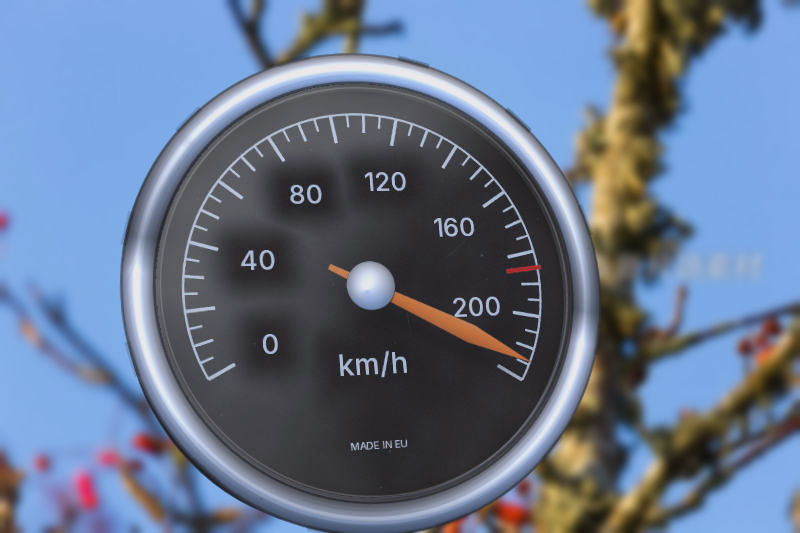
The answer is 215 km/h
